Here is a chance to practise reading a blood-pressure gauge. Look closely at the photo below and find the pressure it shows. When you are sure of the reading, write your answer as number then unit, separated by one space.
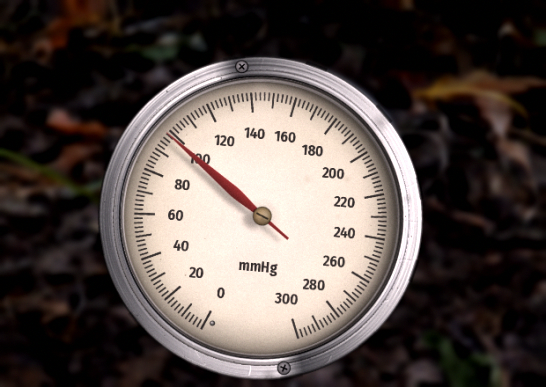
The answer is 98 mmHg
